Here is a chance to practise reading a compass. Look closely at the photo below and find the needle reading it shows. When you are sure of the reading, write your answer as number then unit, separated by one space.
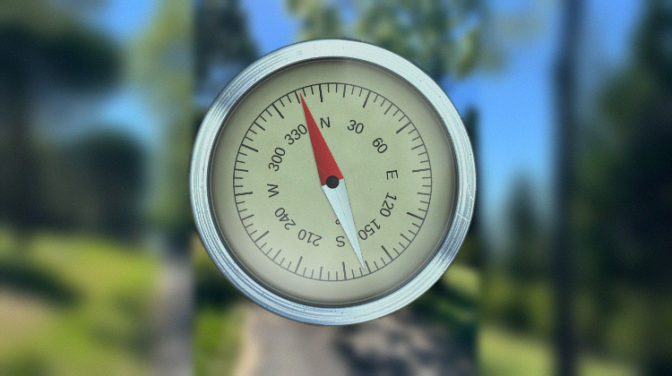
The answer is 347.5 °
